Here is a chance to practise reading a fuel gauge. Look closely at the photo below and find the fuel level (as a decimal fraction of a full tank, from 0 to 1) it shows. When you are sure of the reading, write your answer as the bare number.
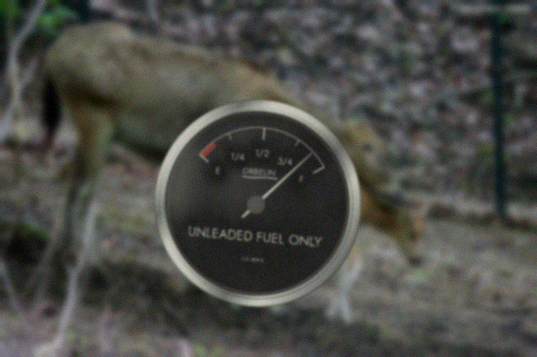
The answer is 0.875
